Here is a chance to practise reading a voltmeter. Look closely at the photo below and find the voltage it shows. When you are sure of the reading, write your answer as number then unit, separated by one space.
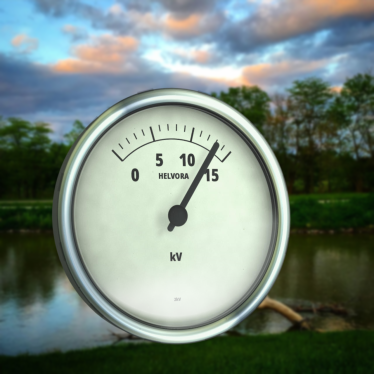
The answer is 13 kV
